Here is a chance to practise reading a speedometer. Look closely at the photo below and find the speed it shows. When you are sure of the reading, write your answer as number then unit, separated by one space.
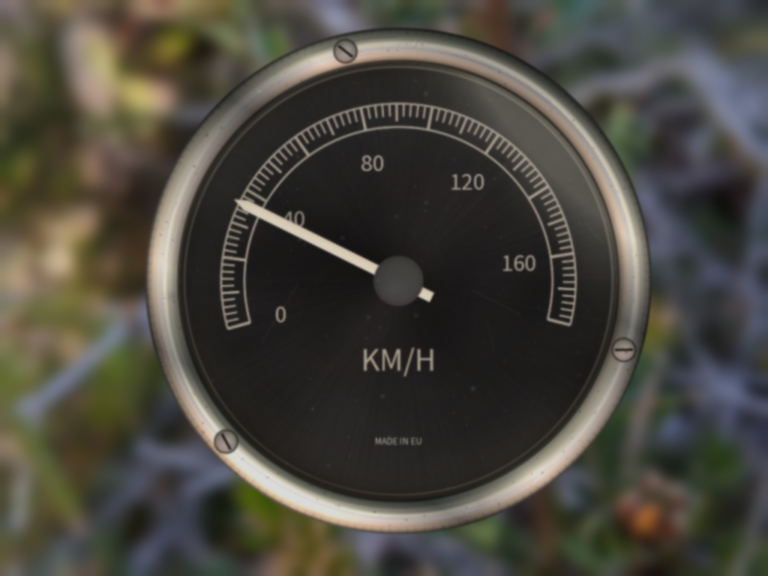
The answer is 36 km/h
